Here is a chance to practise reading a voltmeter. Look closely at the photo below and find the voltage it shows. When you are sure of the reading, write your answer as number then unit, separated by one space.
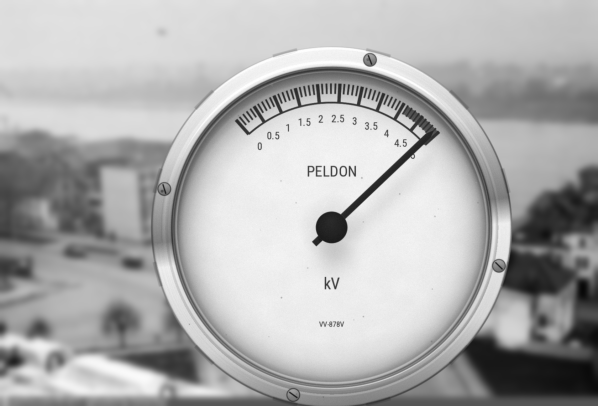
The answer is 4.9 kV
